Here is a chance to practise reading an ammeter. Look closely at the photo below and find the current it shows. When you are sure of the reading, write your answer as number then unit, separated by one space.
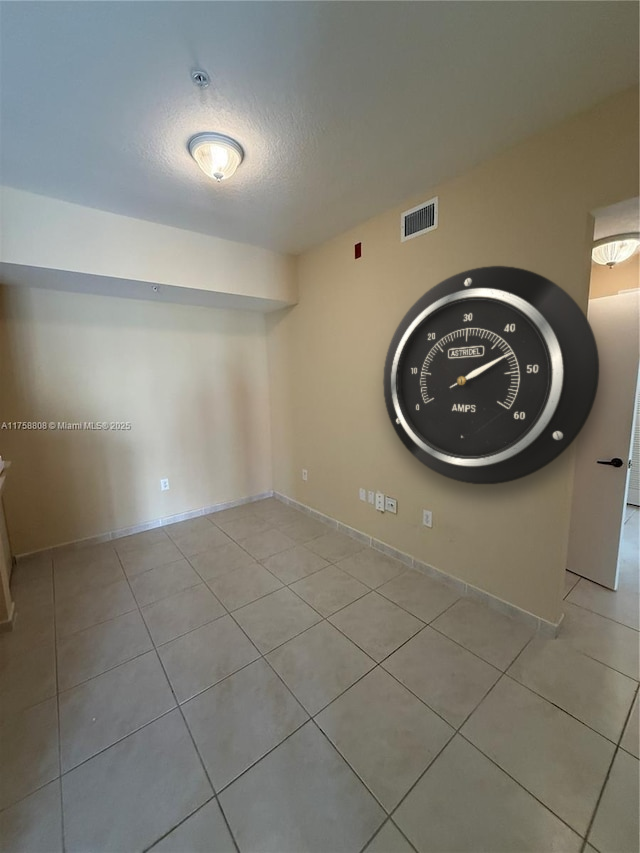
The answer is 45 A
